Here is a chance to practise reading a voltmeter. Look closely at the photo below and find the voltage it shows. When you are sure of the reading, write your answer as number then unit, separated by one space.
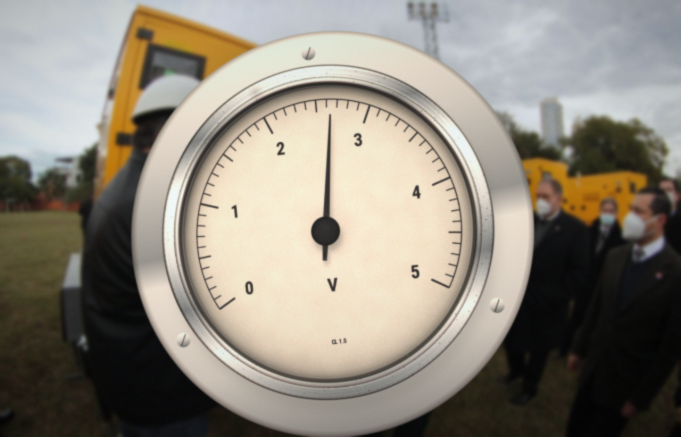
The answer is 2.65 V
